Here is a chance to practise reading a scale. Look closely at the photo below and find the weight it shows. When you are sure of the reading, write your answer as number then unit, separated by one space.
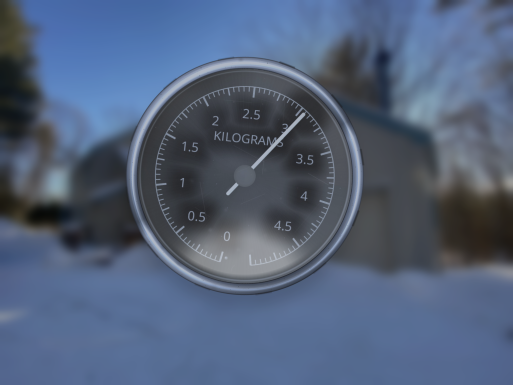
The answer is 3.05 kg
